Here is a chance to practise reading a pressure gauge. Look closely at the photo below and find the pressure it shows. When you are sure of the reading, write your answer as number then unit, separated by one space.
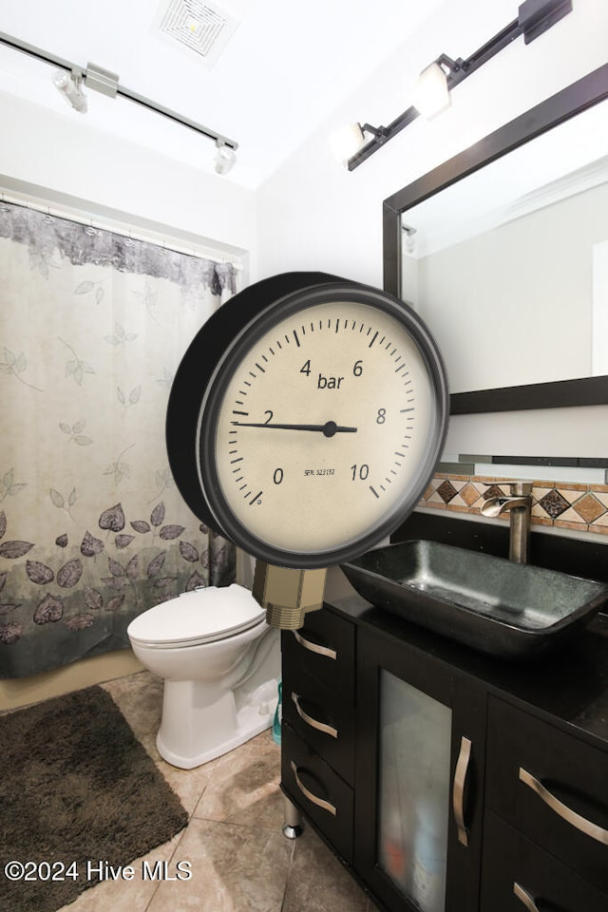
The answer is 1.8 bar
